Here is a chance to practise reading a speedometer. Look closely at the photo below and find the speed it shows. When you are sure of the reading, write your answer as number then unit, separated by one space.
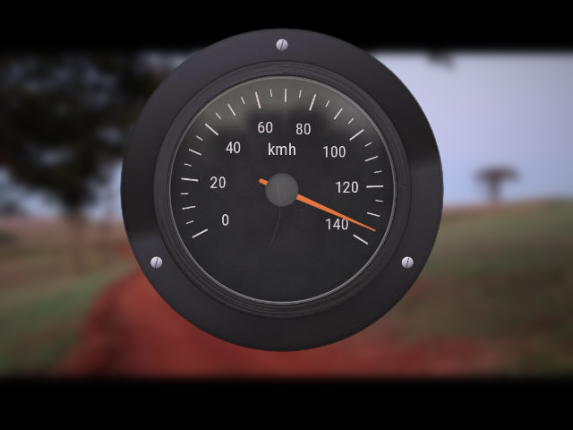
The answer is 135 km/h
